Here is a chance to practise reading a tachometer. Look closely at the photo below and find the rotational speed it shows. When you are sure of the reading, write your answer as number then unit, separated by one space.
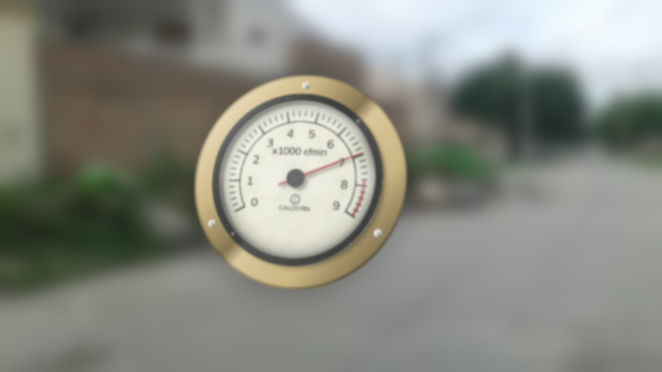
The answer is 7000 rpm
